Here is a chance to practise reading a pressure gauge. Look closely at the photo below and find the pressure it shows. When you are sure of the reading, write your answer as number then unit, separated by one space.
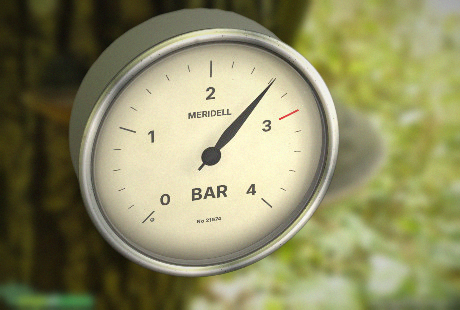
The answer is 2.6 bar
